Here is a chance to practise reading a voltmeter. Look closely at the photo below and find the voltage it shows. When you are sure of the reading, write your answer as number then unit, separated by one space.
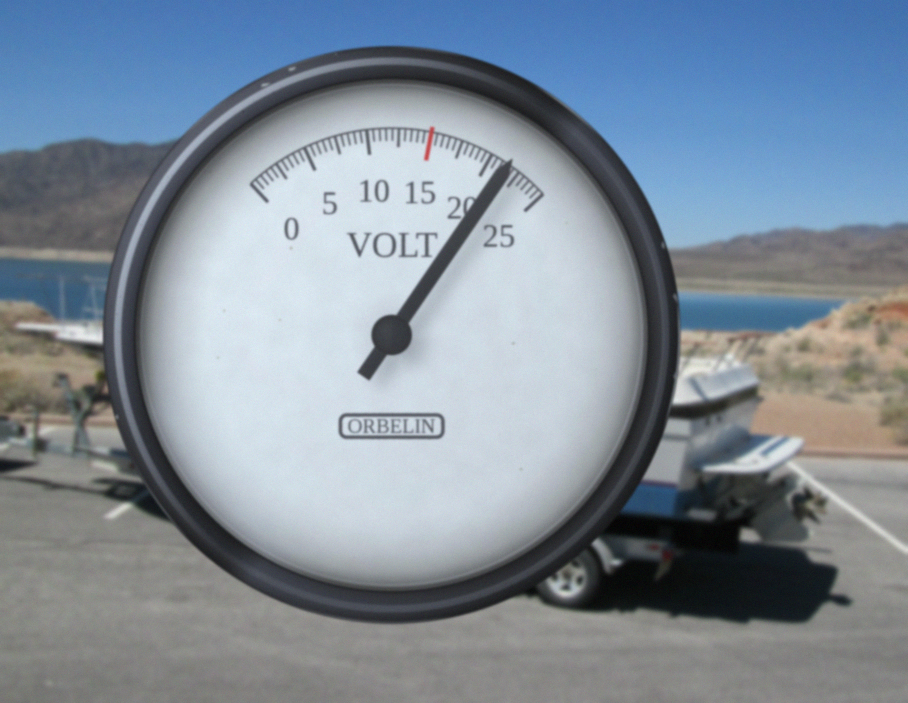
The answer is 21.5 V
